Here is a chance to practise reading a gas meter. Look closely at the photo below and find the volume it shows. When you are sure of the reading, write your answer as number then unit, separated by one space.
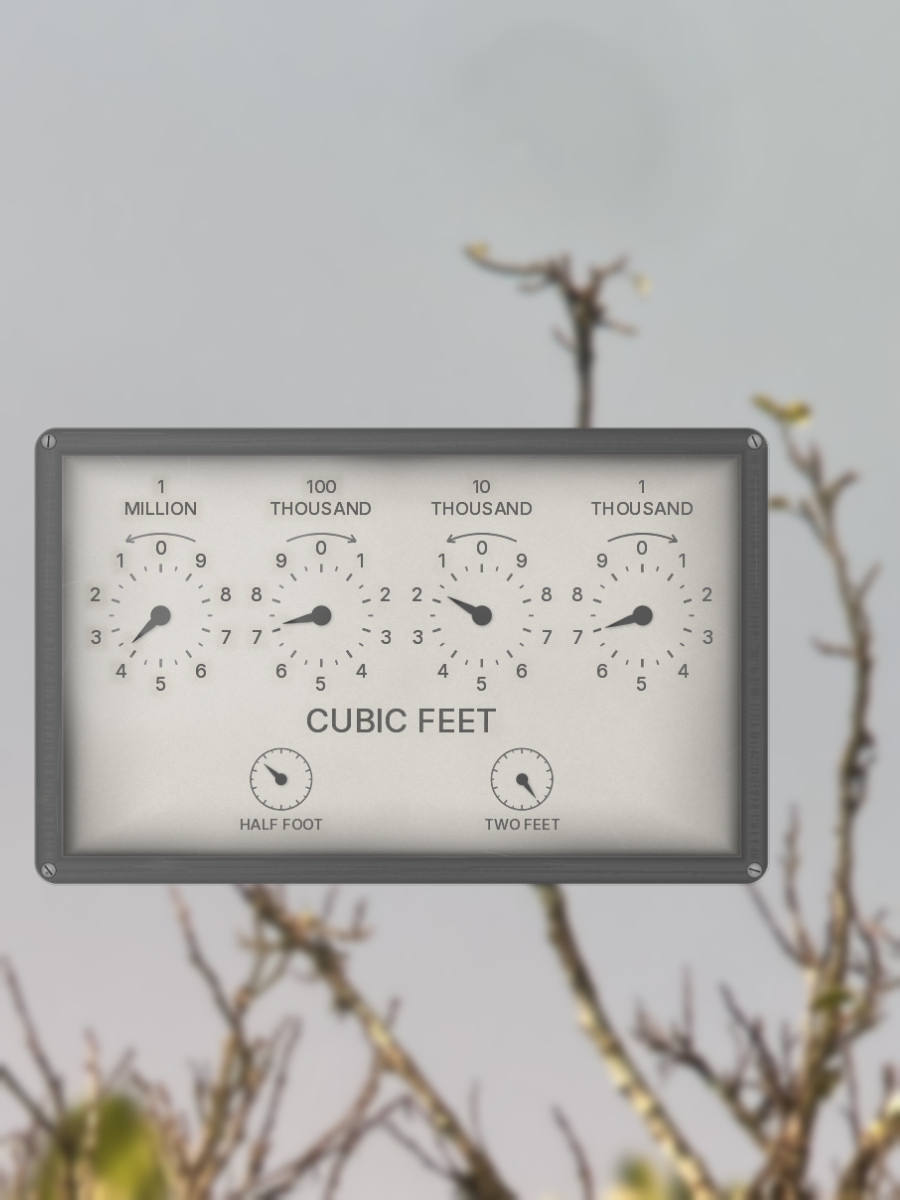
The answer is 371700 ft³
